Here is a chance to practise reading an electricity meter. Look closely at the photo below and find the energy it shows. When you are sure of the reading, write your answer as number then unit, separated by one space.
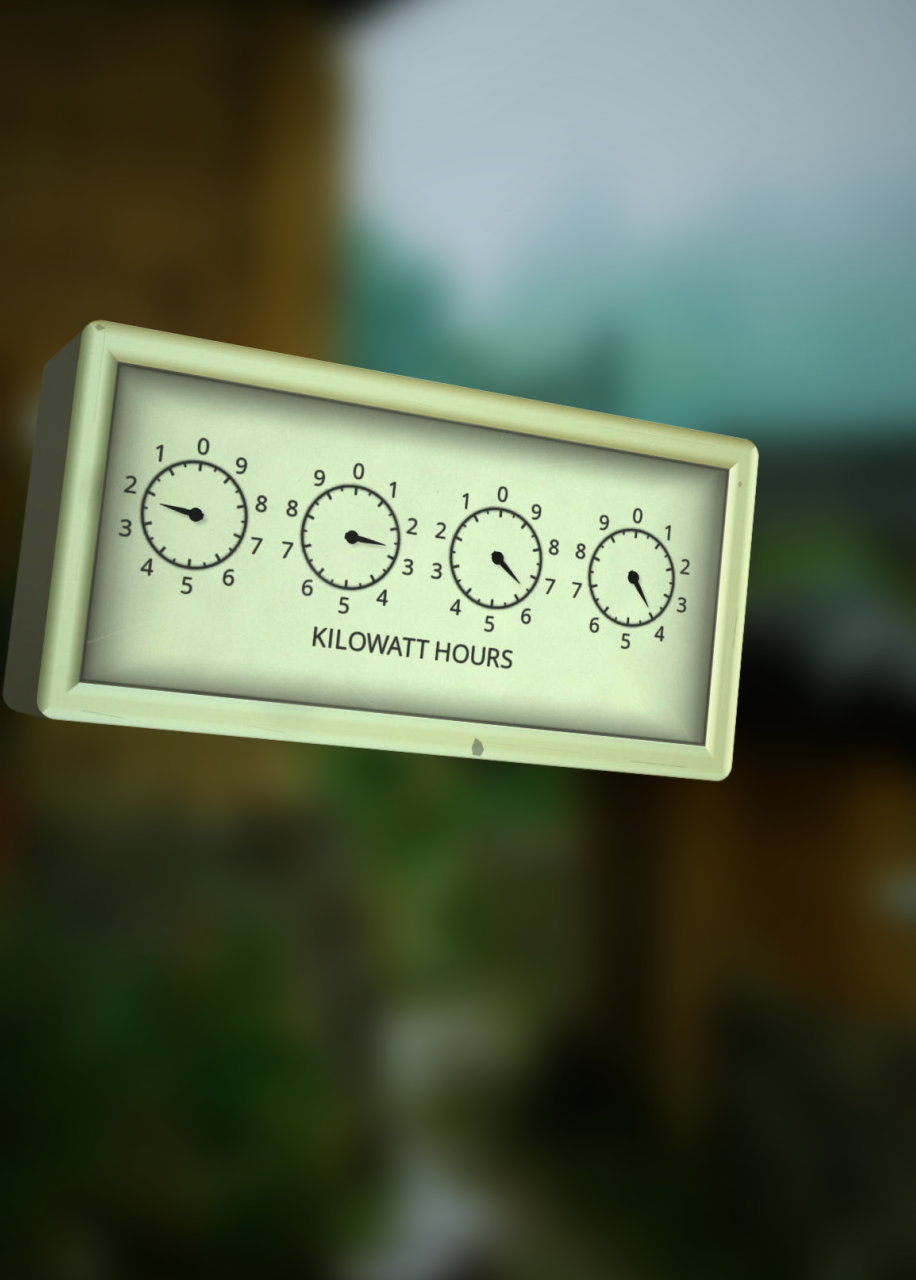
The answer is 2264 kWh
